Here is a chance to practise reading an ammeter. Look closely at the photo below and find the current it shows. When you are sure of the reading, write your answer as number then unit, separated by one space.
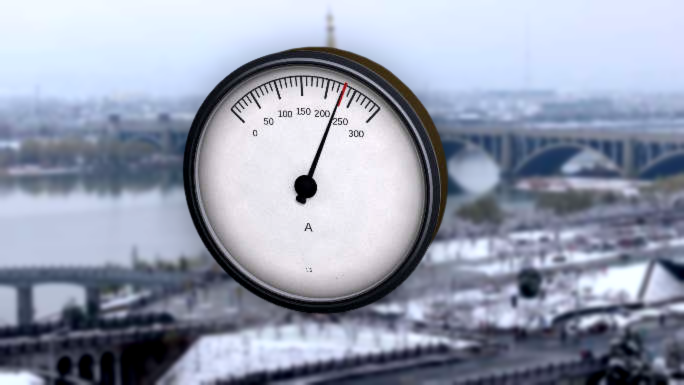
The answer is 230 A
